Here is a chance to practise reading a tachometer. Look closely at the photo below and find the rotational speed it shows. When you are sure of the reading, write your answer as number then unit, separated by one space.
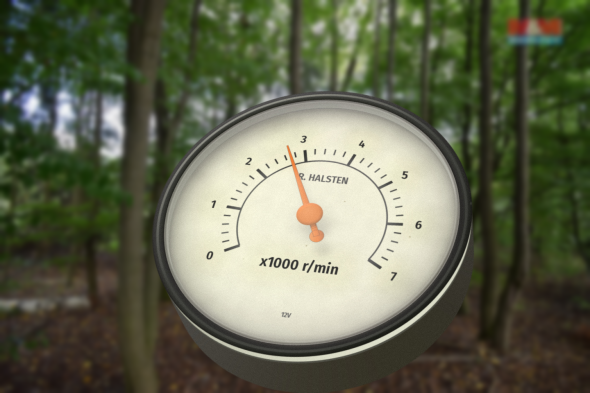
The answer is 2700 rpm
